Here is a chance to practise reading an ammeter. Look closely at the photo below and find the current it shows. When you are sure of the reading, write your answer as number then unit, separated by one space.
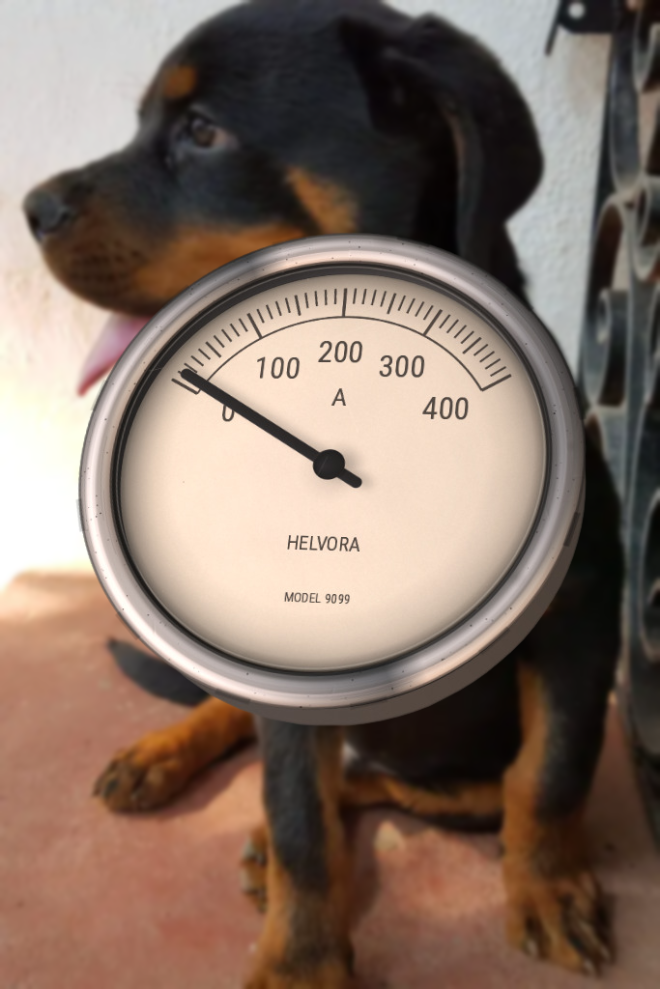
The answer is 10 A
